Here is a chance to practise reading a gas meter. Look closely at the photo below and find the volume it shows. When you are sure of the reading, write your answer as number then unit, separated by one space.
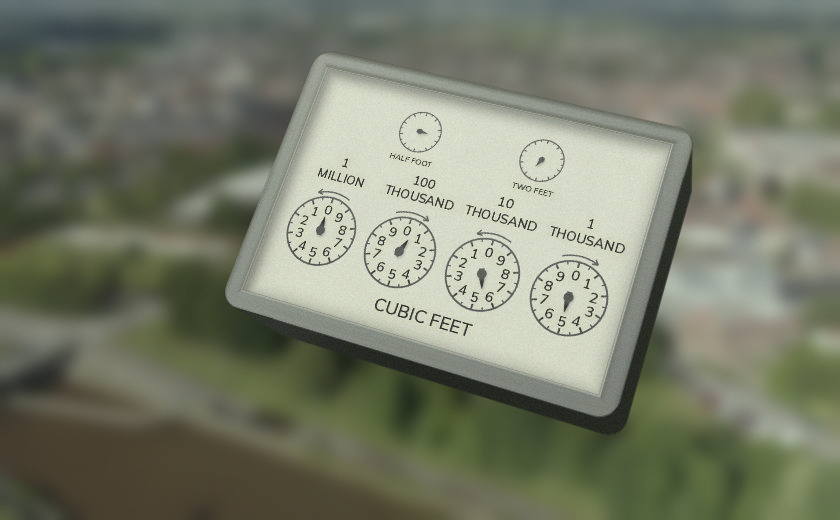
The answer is 5500 ft³
